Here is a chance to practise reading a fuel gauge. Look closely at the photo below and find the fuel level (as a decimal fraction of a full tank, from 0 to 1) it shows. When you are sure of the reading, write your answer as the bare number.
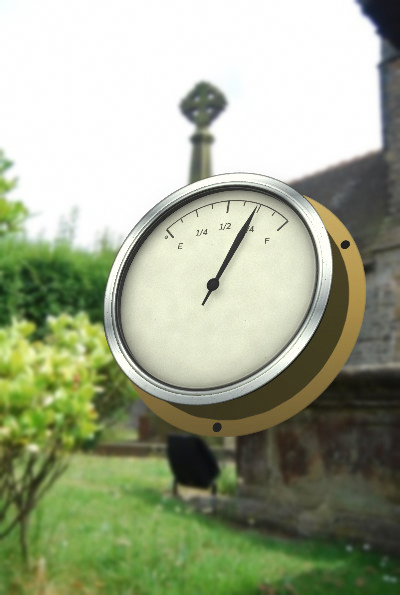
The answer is 0.75
